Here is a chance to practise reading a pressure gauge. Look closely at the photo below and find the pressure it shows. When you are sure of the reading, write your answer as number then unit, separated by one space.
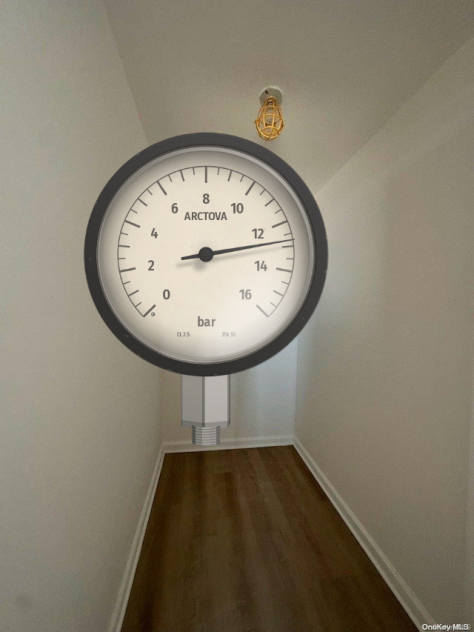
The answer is 12.75 bar
